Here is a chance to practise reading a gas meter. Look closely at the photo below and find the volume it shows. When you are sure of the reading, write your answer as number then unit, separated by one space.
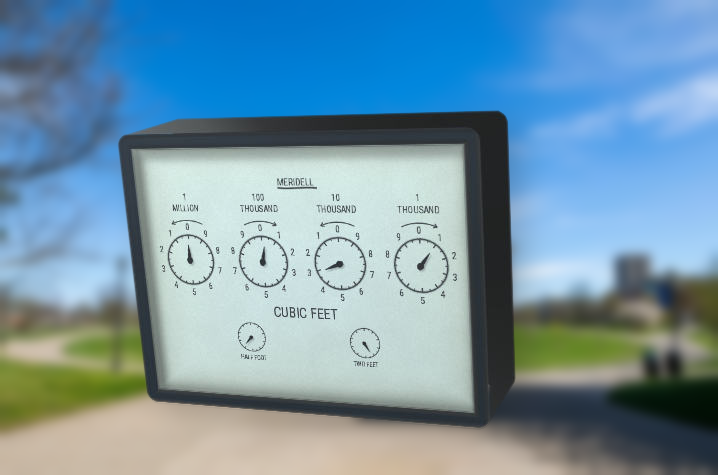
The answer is 3100 ft³
